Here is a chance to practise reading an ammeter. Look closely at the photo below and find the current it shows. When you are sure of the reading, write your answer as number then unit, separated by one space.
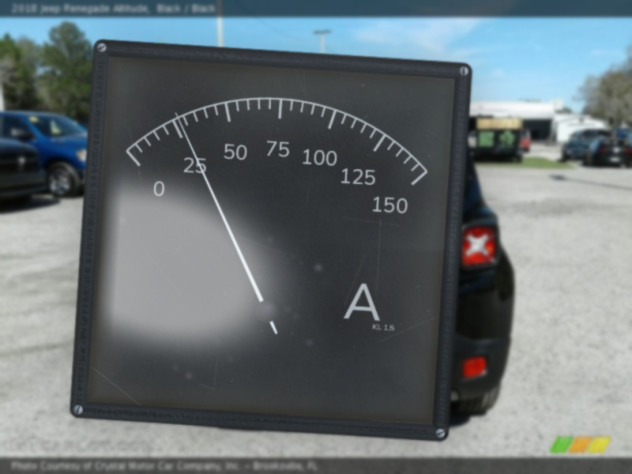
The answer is 27.5 A
